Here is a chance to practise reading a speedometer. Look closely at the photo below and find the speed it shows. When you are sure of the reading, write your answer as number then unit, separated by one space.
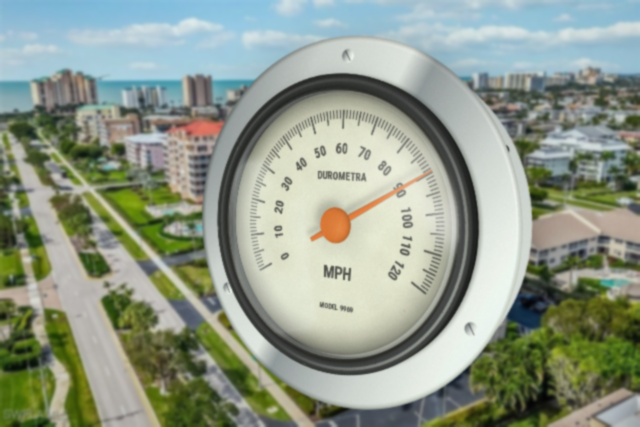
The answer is 90 mph
